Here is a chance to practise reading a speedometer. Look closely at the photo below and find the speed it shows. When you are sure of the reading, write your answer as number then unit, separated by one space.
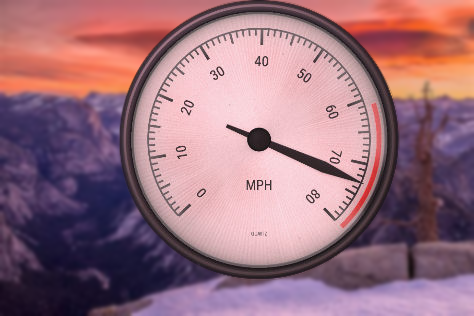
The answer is 73 mph
